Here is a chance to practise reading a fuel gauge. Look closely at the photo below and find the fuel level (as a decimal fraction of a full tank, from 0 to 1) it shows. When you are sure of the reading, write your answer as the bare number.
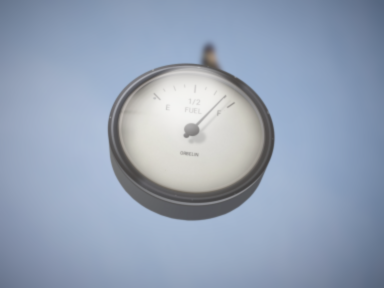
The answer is 0.875
